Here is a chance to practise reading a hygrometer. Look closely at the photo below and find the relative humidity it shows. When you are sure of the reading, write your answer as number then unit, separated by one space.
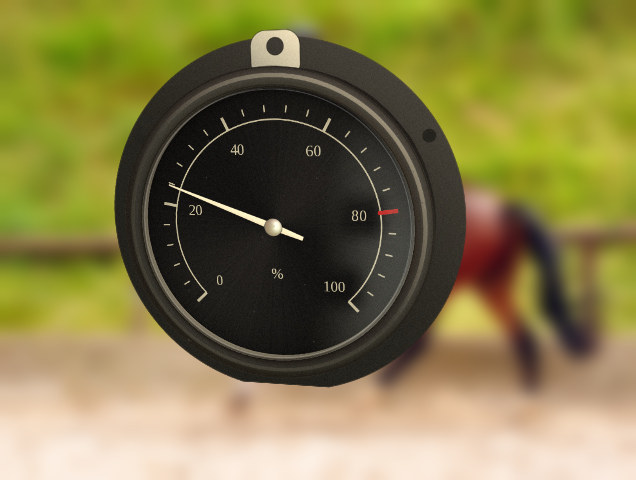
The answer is 24 %
